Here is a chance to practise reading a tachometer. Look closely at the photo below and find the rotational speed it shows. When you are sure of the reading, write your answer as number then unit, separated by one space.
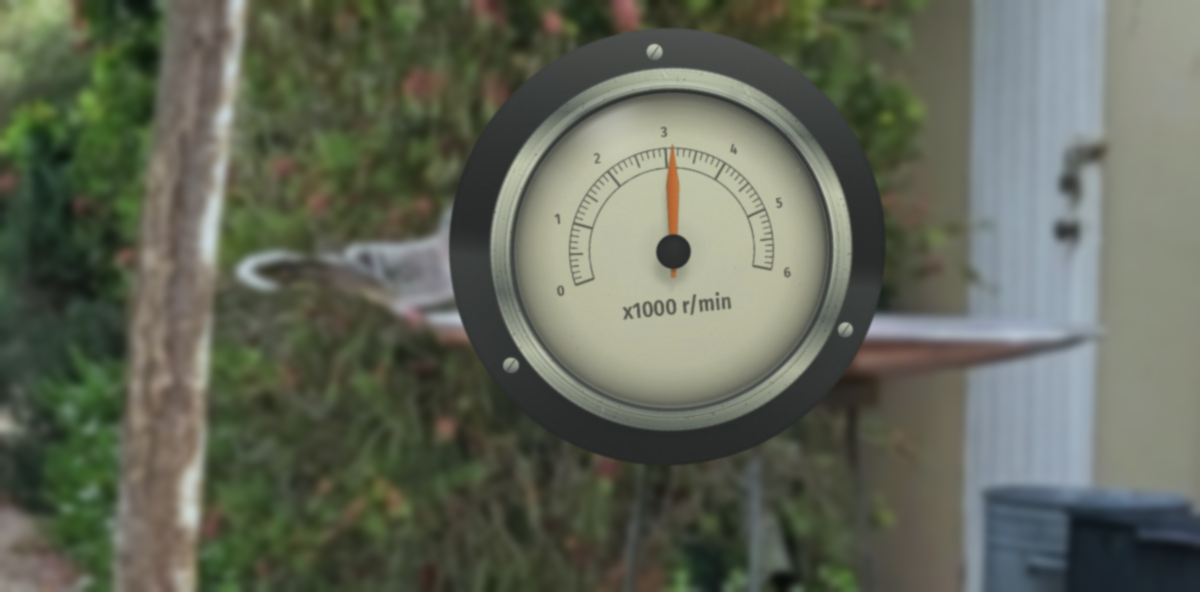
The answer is 3100 rpm
